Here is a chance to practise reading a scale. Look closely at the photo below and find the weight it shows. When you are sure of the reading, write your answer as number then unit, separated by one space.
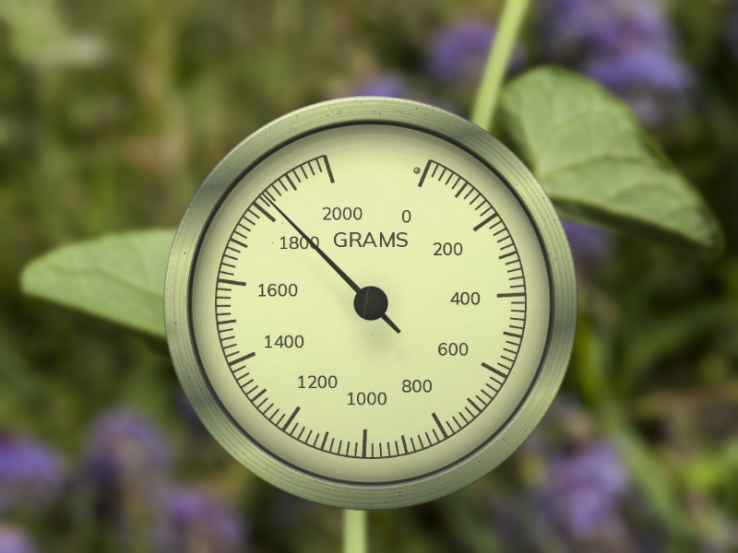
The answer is 1830 g
